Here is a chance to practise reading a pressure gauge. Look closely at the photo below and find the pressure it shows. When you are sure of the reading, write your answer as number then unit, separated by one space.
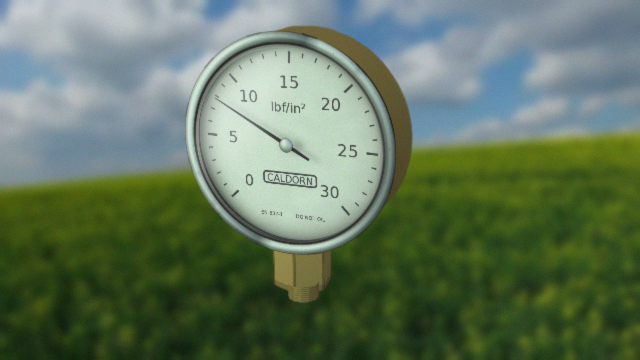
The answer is 8 psi
